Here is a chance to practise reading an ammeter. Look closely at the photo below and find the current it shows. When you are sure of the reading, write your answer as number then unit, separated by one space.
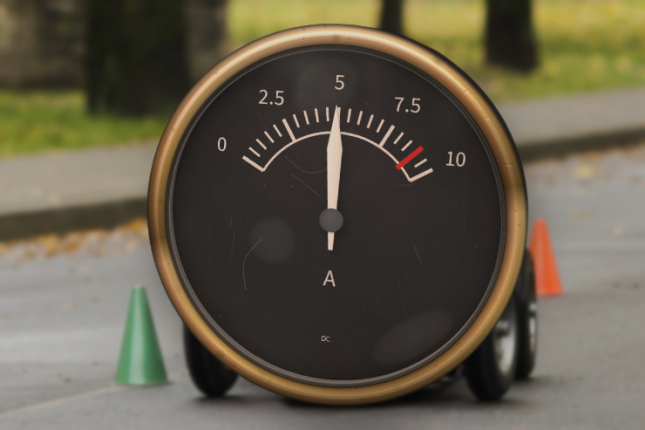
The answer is 5 A
